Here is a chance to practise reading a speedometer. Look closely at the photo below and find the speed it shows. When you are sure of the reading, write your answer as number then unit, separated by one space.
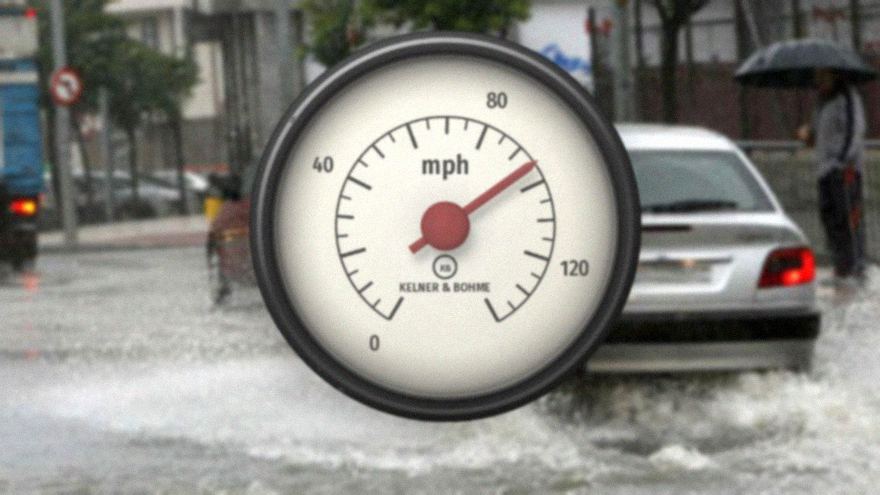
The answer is 95 mph
